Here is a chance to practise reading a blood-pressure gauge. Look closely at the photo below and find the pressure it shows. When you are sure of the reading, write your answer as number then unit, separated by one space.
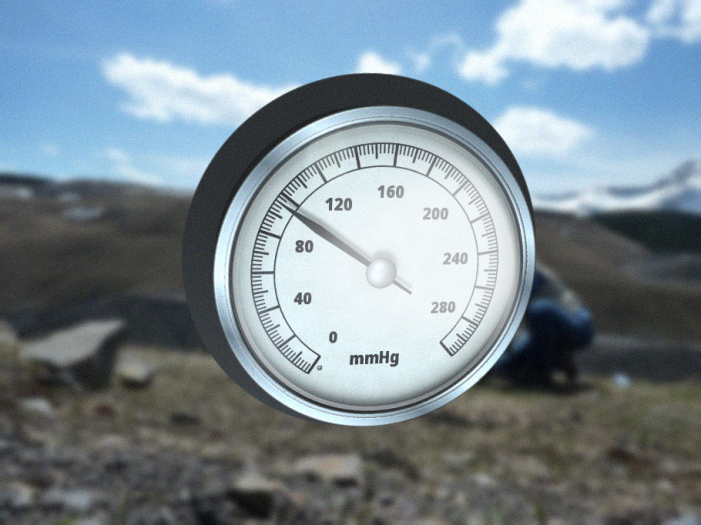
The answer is 96 mmHg
